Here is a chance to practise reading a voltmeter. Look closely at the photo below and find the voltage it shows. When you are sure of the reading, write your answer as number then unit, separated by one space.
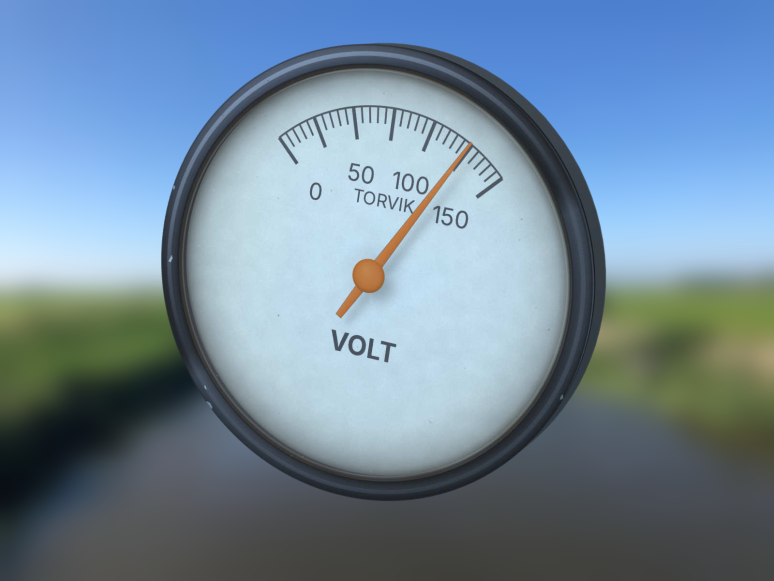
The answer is 125 V
